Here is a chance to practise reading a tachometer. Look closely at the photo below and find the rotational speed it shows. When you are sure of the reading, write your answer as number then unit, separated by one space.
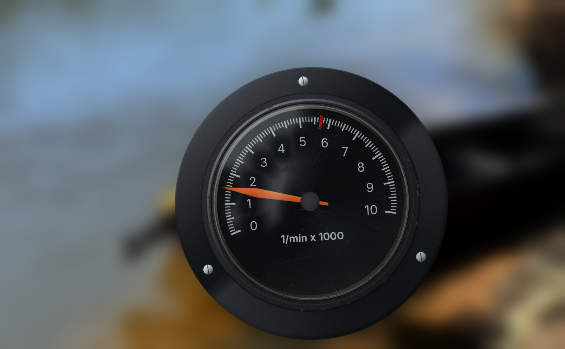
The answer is 1500 rpm
